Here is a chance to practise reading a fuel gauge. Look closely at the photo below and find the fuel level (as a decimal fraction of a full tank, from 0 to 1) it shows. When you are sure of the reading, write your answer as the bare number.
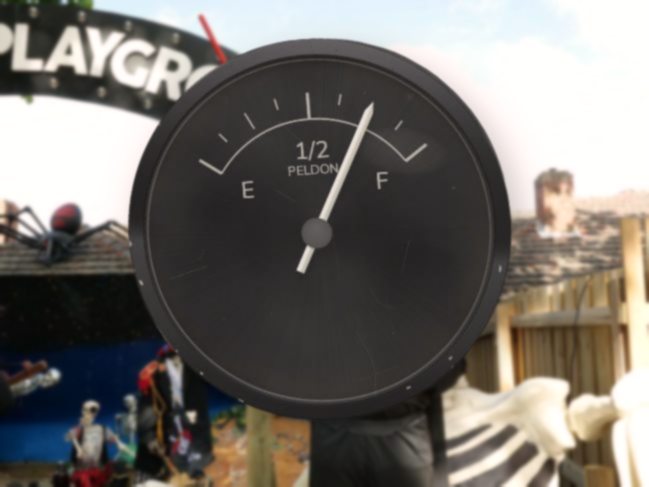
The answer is 0.75
